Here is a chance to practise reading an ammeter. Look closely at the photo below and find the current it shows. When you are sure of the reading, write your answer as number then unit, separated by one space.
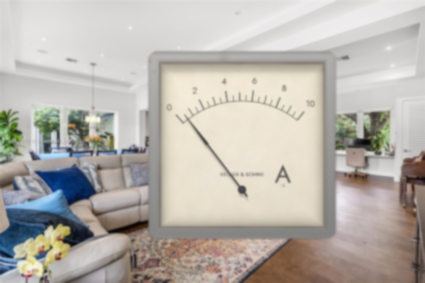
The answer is 0.5 A
